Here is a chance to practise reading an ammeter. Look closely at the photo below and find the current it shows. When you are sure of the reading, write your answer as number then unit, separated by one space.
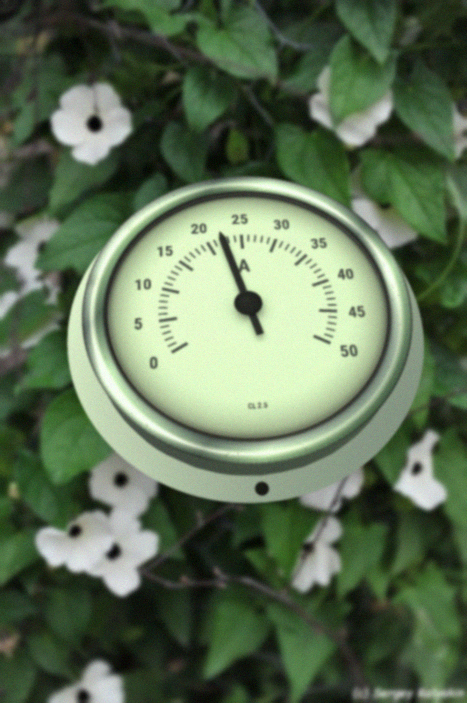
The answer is 22 A
